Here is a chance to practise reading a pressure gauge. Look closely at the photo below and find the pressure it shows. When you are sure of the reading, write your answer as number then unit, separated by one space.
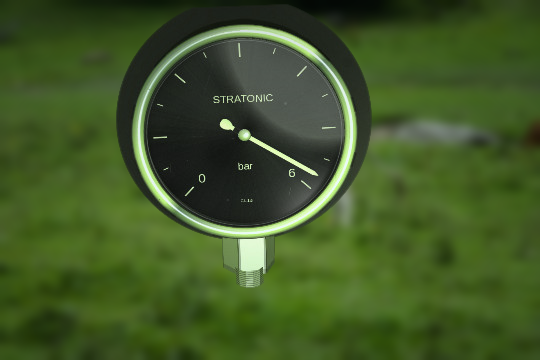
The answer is 5.75 bar
